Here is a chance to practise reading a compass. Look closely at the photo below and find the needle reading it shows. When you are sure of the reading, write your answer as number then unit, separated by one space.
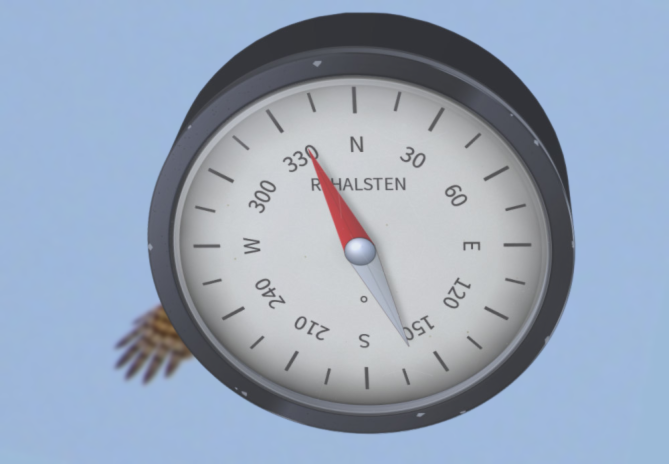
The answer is 337.5 °
